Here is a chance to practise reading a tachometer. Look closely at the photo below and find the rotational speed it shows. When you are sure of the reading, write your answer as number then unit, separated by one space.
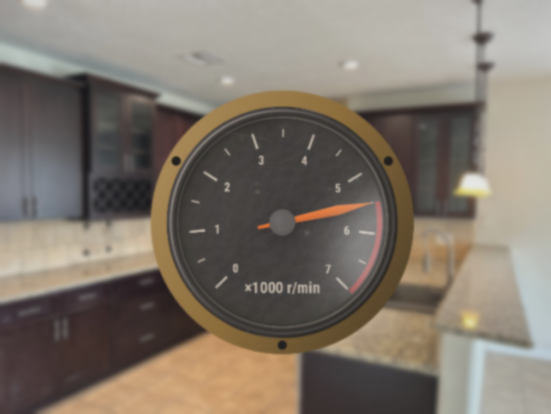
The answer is 5500 rpm
